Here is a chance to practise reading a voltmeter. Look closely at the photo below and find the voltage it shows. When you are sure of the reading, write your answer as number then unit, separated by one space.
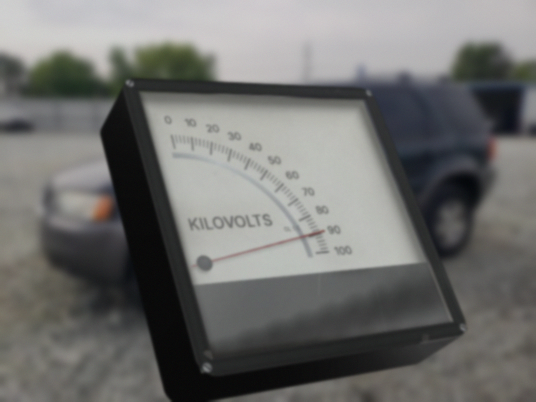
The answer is 90 kV
